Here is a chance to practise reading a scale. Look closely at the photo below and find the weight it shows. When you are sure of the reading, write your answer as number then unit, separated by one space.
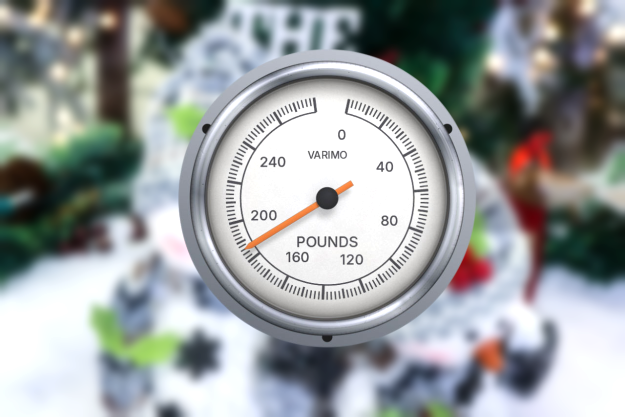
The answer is 186 lb
